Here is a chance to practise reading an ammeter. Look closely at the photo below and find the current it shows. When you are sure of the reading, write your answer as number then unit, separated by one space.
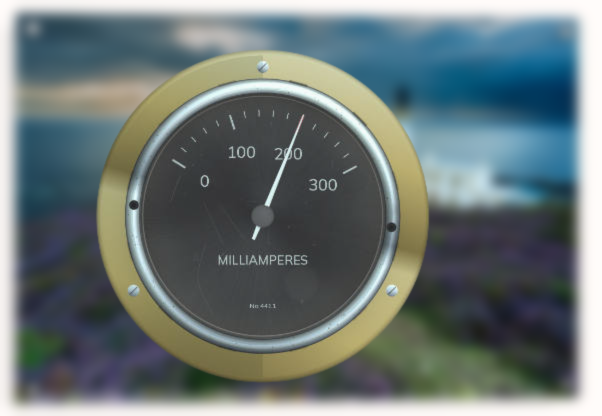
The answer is 200 mA
